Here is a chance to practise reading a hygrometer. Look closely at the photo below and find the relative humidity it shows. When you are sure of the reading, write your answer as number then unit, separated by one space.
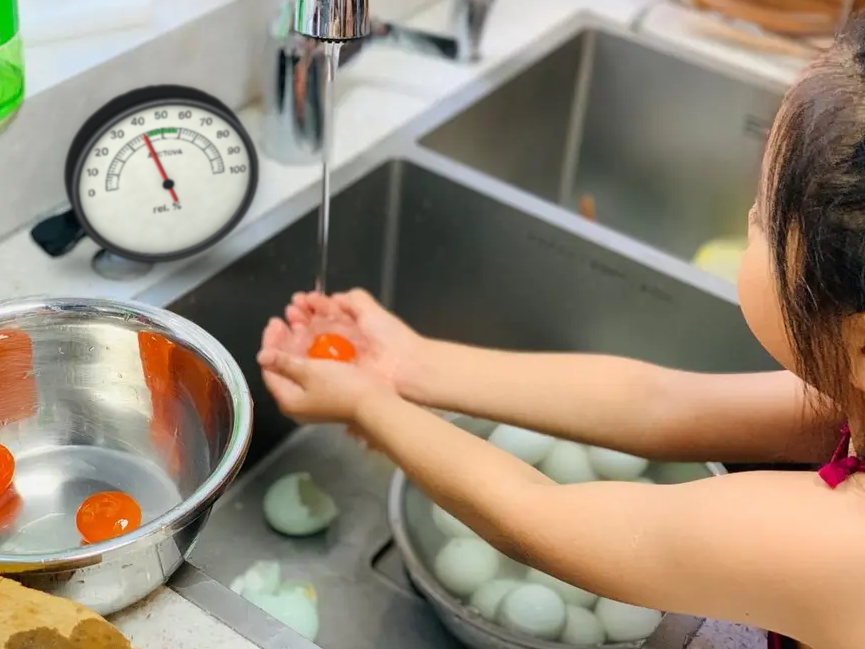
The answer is 40 %
